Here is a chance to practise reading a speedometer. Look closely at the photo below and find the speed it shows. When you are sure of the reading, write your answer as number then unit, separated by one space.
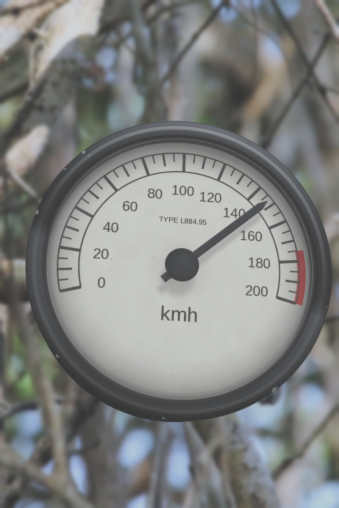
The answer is 147.5 km/h
